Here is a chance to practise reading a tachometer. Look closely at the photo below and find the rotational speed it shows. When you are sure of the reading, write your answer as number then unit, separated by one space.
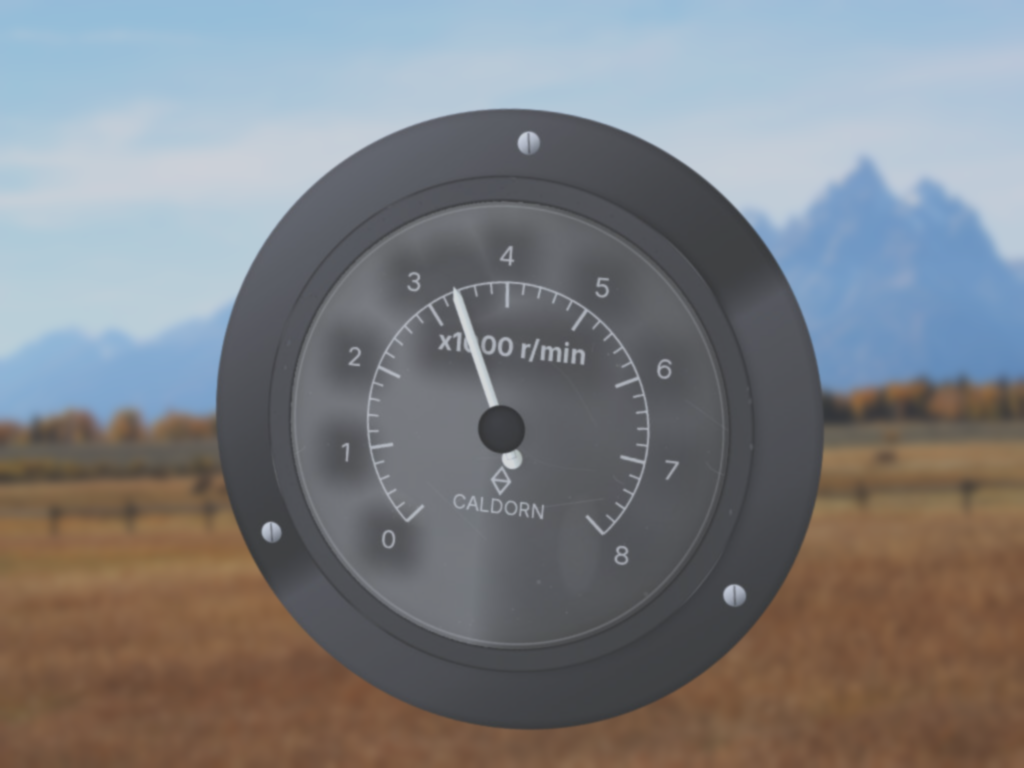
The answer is 3400 rpm
